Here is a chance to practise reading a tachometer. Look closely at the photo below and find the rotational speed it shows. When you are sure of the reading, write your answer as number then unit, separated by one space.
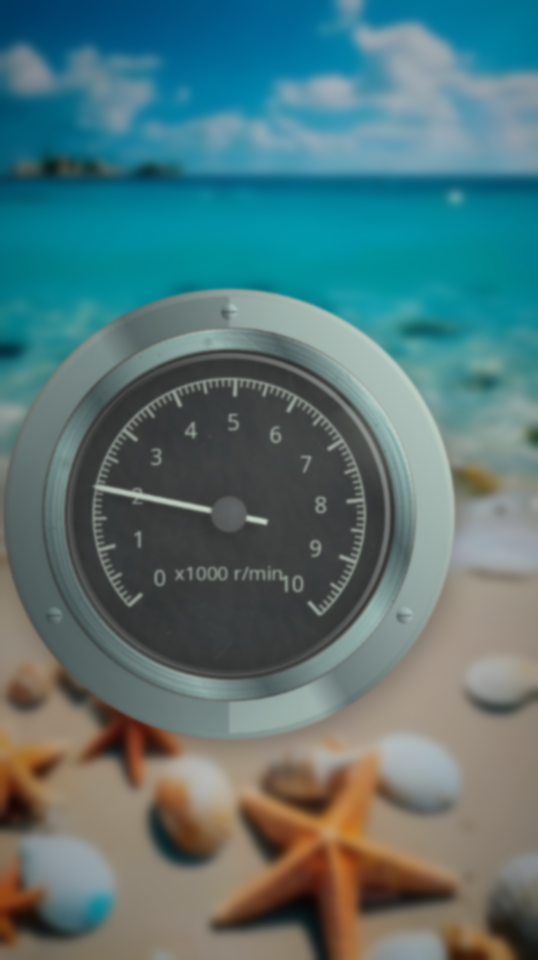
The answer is 2000 rpm
